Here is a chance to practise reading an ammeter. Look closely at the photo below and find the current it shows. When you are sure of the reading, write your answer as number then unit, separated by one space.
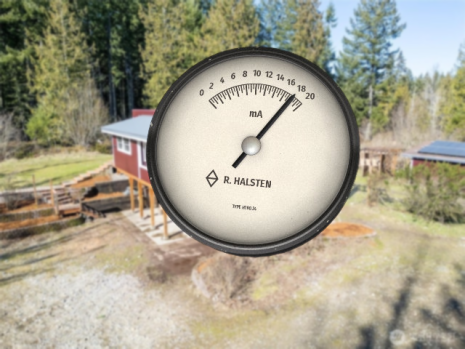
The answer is 18 mA
